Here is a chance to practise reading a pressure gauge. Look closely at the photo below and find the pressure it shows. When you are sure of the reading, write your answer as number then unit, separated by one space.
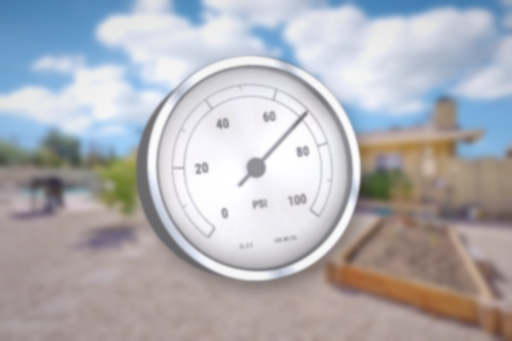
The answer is 70 psi
